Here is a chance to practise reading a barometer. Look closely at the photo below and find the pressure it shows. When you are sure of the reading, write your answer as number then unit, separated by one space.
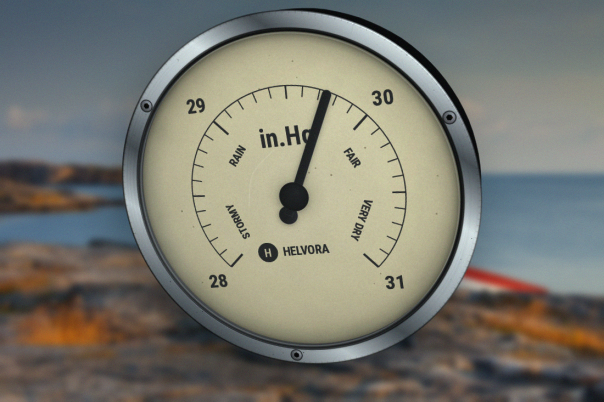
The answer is 29.75 inHg
